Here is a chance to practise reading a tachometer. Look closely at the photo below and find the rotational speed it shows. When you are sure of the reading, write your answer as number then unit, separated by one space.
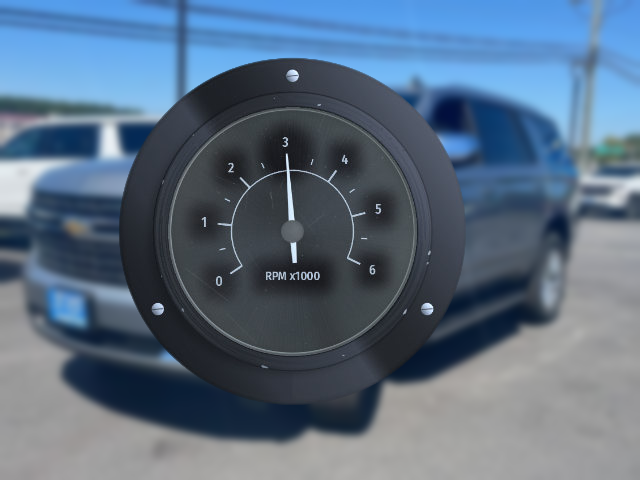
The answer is 3000 rpm
